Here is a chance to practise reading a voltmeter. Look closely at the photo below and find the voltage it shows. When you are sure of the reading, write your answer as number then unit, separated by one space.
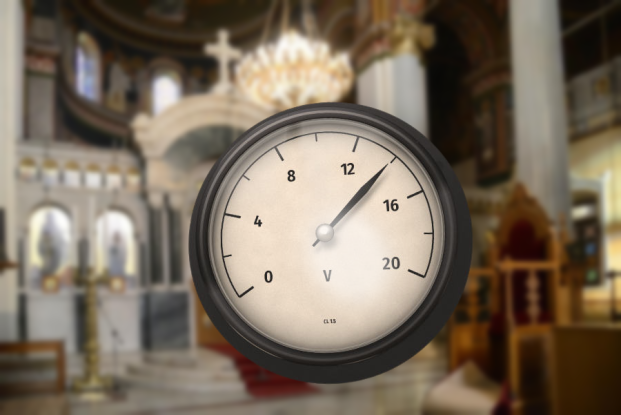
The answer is 14 V
